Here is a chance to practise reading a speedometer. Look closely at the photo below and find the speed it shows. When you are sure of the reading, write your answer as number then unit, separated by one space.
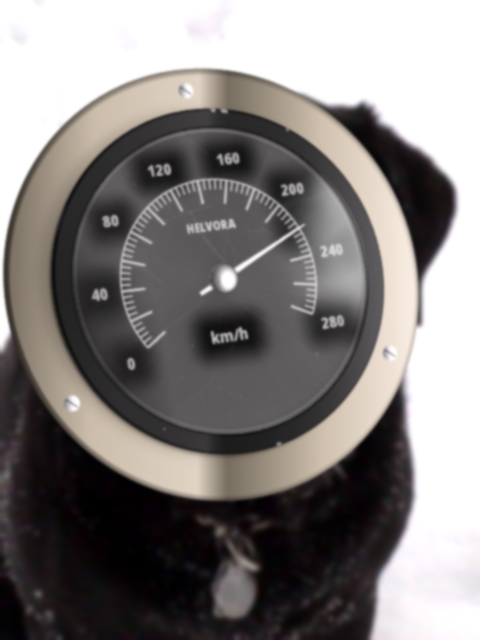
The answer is 220 km/h
